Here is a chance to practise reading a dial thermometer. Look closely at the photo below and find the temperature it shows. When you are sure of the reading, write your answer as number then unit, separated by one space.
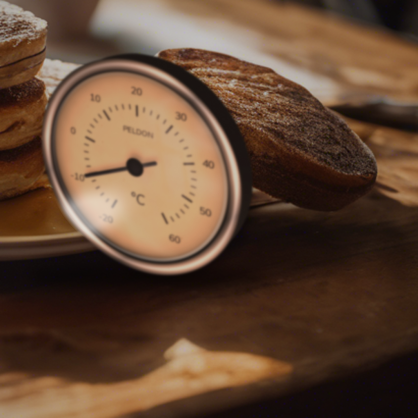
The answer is -10 °C
